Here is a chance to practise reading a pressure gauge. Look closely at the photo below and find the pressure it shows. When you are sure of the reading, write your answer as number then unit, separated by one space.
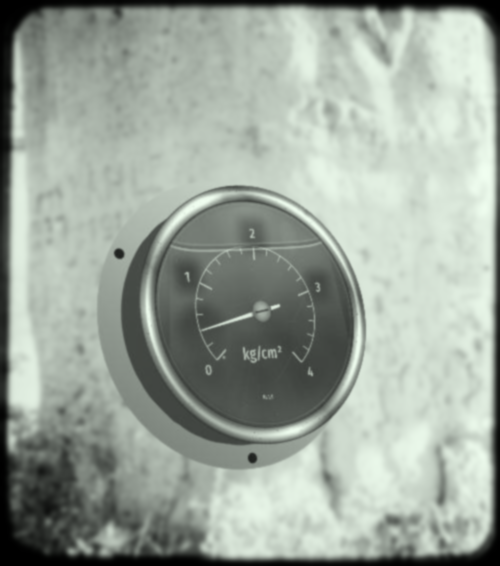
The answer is 0.4 kg/cm²
